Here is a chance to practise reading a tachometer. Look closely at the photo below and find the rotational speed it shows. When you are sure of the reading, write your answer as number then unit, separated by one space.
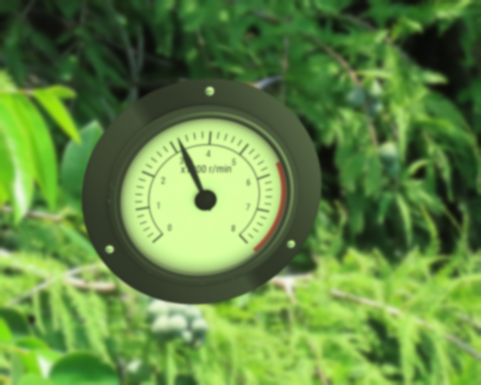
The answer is 3200 rpm
